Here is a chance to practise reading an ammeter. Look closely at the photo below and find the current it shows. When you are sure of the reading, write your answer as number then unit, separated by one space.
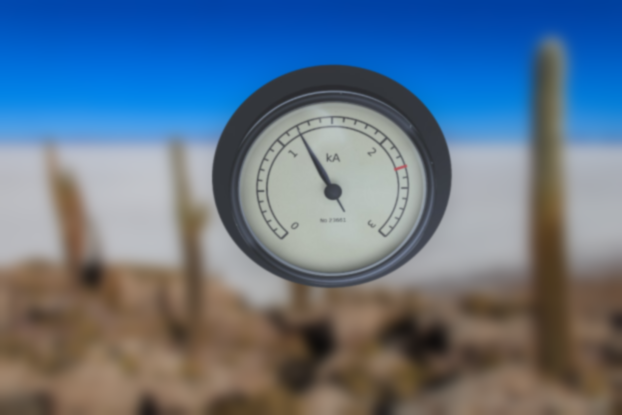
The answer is 1.2 kA
